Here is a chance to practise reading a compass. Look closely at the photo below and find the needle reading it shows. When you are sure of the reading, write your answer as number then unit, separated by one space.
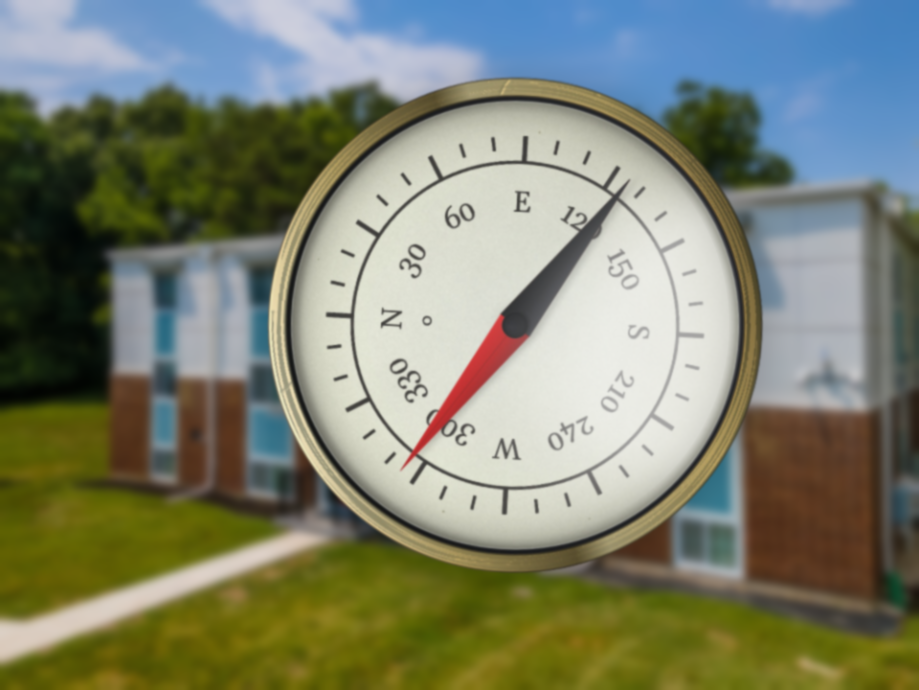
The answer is 305 °
